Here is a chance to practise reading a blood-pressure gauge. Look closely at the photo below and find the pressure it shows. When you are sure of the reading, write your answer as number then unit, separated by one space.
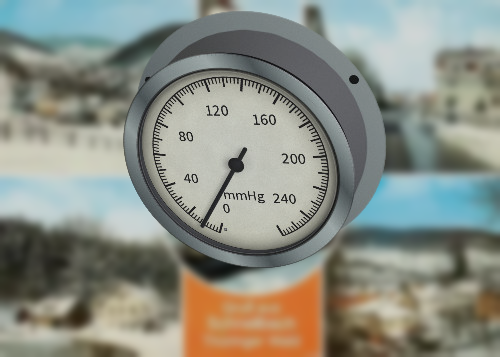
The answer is 10 mmHg
